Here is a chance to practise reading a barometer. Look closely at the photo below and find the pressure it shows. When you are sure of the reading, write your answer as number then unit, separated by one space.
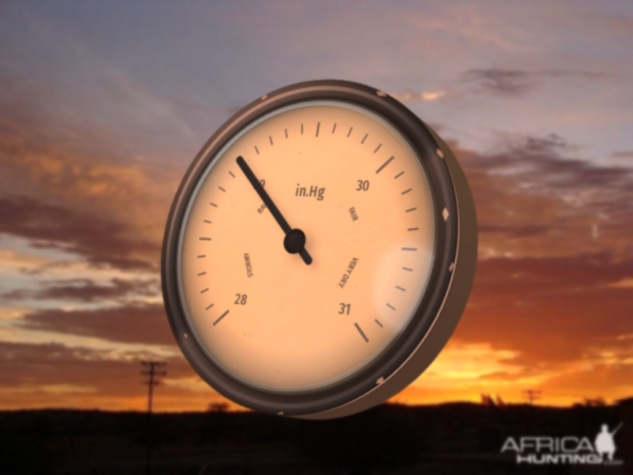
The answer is 29 inHg
